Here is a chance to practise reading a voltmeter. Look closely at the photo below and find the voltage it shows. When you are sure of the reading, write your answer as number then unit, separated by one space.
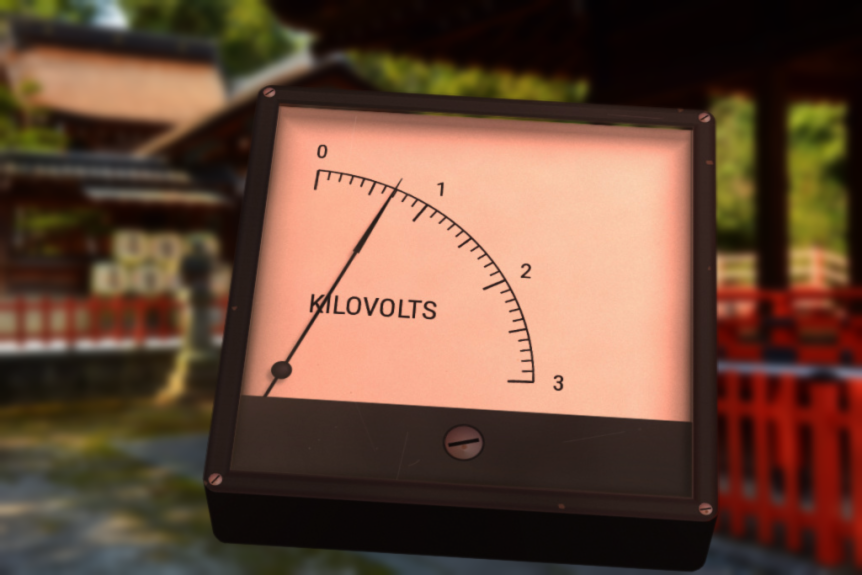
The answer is 0.7 kV
